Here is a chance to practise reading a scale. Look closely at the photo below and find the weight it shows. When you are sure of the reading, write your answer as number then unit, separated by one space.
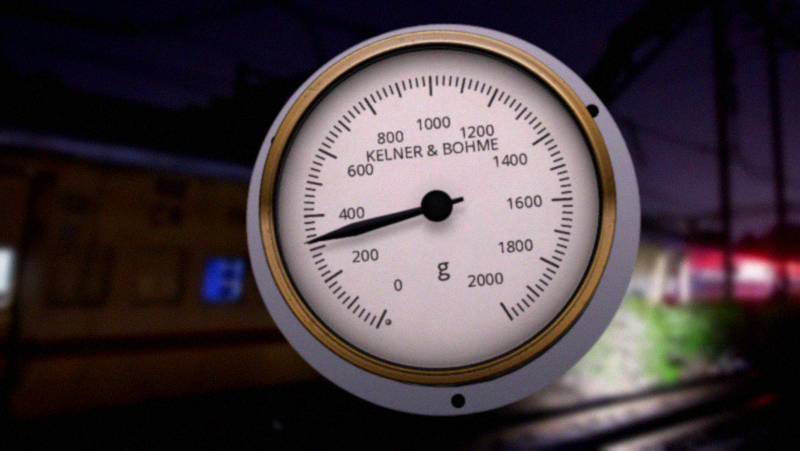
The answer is 320 g
